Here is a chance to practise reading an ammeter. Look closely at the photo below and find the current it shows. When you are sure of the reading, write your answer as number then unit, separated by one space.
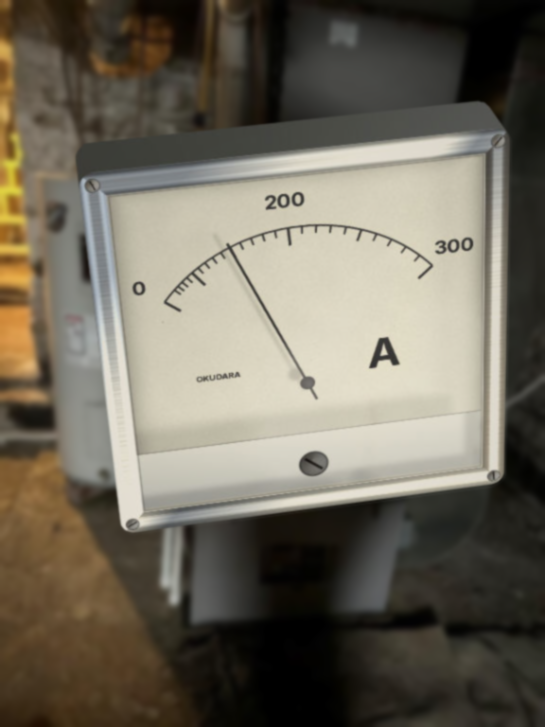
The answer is 150 A
